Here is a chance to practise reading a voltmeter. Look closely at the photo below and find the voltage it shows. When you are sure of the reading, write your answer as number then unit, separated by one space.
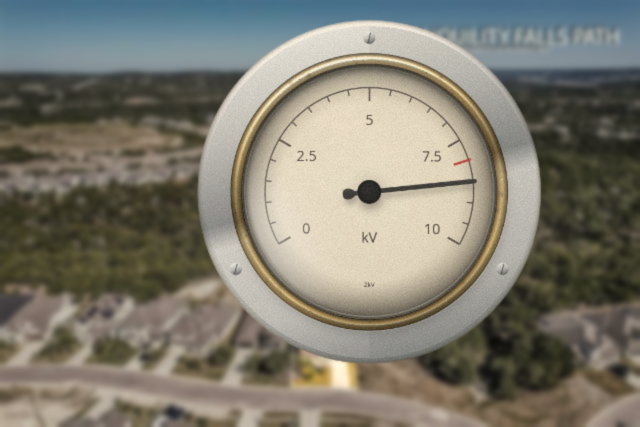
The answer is 8.5 kV
